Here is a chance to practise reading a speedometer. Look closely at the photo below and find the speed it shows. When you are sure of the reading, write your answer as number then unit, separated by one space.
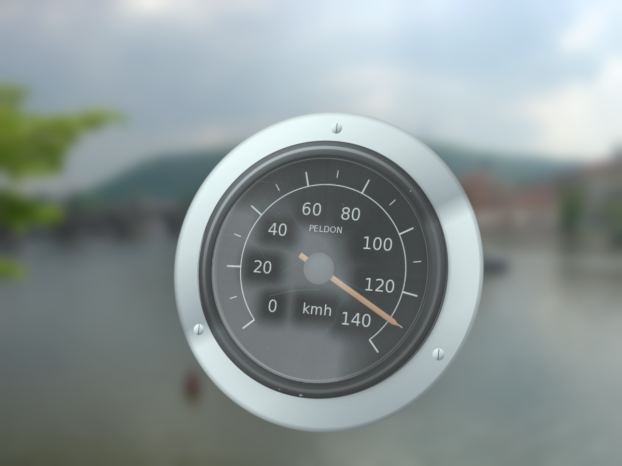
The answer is 130 km/h
